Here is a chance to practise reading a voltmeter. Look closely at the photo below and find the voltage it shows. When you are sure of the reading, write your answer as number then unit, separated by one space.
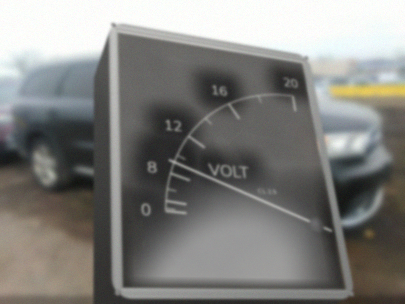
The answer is 9 V
